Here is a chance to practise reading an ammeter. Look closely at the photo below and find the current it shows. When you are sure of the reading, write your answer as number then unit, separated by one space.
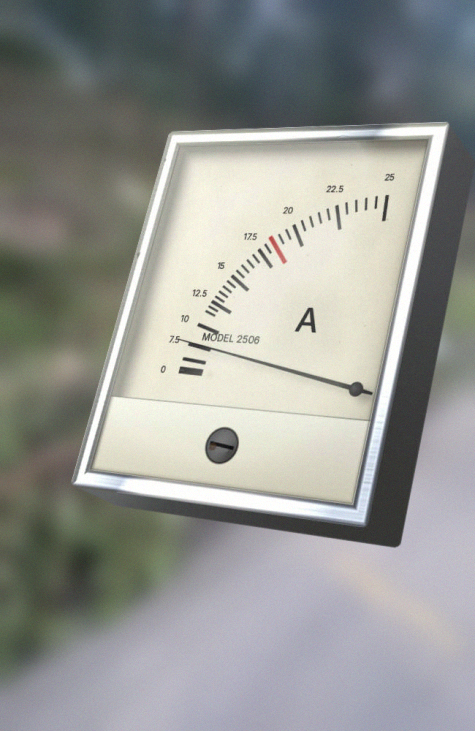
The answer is 7.5 A
